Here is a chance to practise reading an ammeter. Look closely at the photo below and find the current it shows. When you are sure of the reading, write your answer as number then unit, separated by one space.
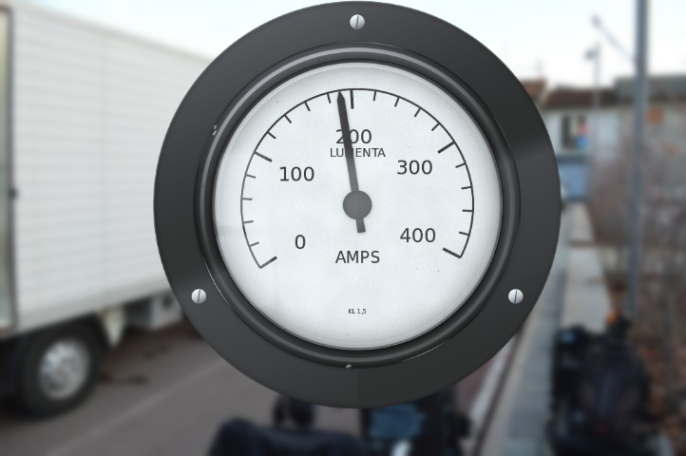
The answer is 190 A
